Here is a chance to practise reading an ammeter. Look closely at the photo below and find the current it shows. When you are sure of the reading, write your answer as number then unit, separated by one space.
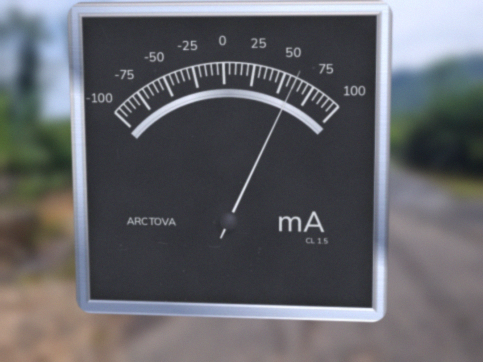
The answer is 60 mA
